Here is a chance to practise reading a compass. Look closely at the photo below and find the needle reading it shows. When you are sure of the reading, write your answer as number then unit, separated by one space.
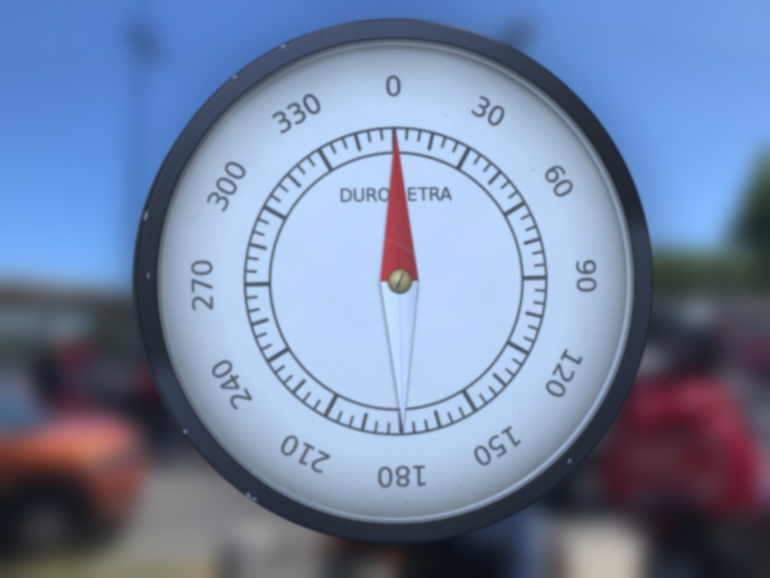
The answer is 0 °
